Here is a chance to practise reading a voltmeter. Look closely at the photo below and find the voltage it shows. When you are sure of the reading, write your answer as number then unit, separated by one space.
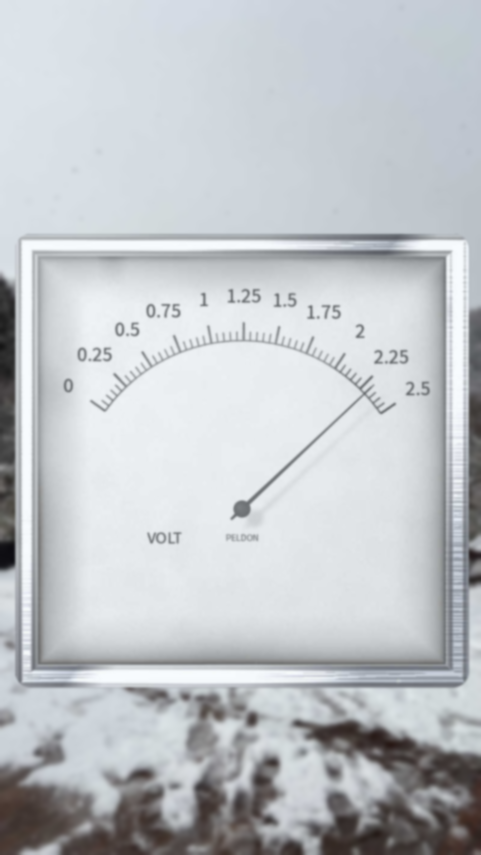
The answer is 2.3 V
